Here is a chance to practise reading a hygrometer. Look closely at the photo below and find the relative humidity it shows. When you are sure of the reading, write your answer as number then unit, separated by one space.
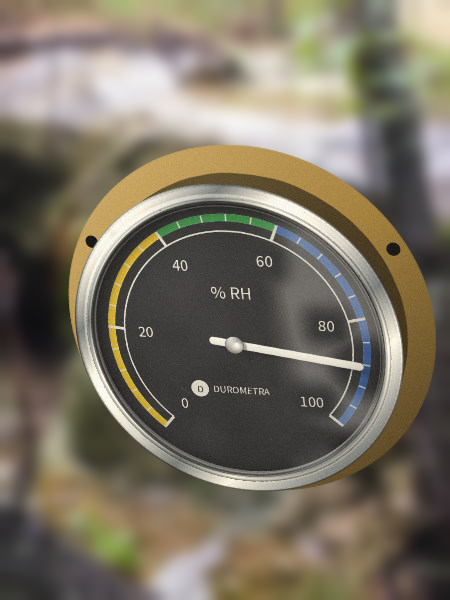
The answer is 88 %
